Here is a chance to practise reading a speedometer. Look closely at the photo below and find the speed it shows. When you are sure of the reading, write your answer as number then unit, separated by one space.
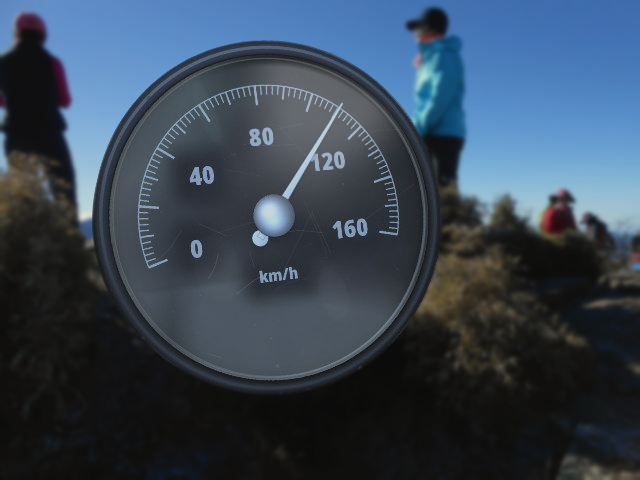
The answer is 110 km/h
